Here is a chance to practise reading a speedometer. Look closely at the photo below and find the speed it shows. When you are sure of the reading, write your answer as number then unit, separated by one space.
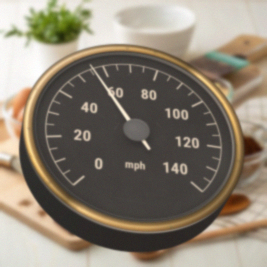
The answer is 55 mph
